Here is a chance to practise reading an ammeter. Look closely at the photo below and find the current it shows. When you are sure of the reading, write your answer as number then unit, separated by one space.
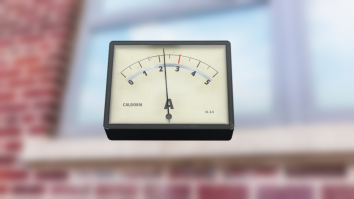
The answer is 2.25 A
